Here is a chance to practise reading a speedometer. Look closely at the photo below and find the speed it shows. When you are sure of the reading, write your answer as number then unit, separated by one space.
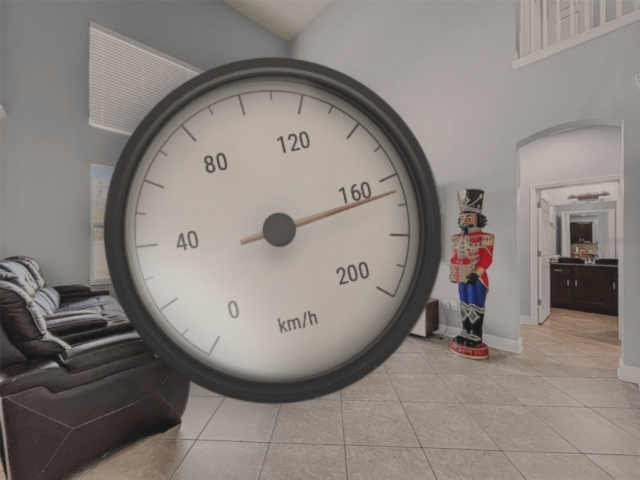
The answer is 165 km/h
